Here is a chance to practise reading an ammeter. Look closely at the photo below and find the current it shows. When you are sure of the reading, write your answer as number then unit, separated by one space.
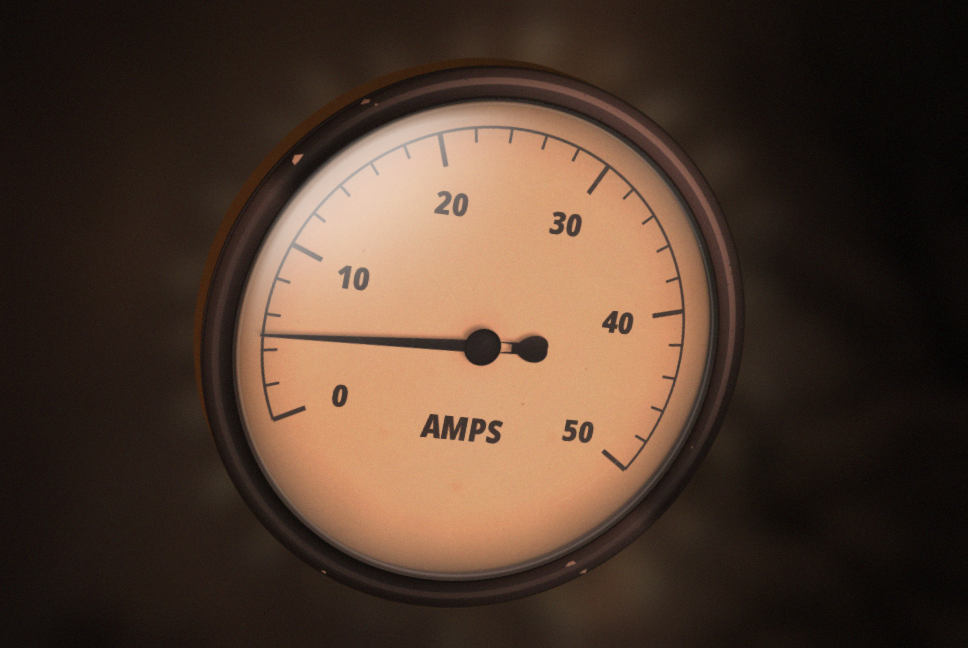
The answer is 5 A
